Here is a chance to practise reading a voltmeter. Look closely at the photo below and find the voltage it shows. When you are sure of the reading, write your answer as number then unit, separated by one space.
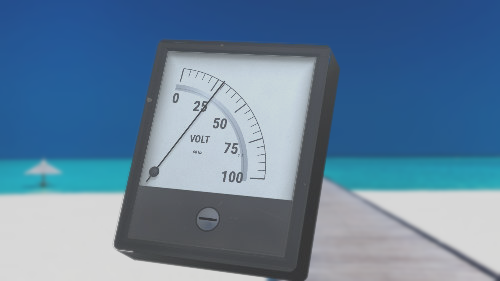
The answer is 30 V
